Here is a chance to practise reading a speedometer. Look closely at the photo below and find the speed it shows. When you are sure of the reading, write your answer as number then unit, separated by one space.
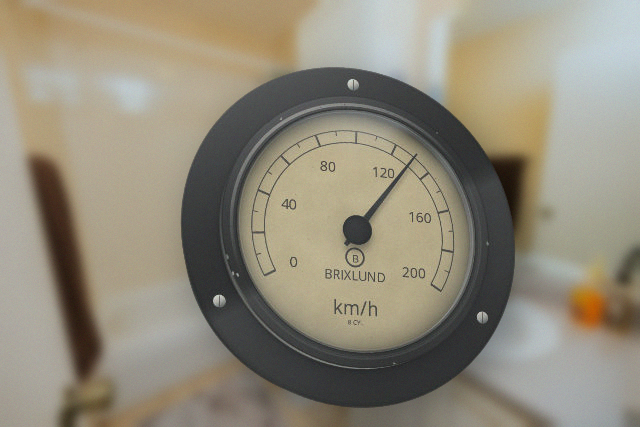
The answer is 130 km/h
